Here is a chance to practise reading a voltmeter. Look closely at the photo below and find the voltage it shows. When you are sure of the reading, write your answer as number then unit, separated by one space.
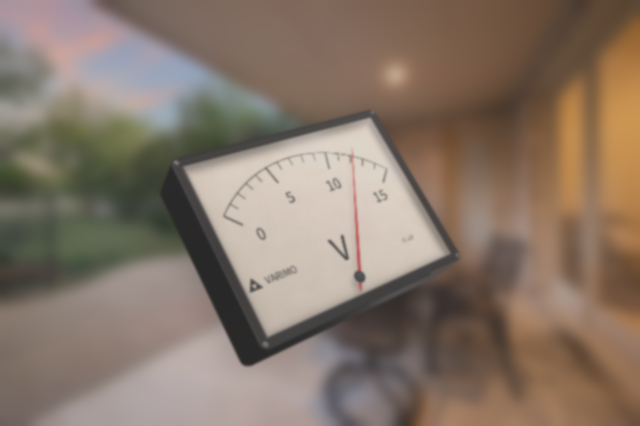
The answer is 12 V
